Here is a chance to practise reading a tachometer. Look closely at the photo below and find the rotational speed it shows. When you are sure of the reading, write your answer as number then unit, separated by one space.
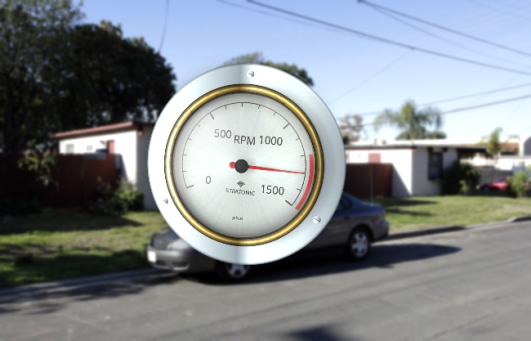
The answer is 1300 rpm
